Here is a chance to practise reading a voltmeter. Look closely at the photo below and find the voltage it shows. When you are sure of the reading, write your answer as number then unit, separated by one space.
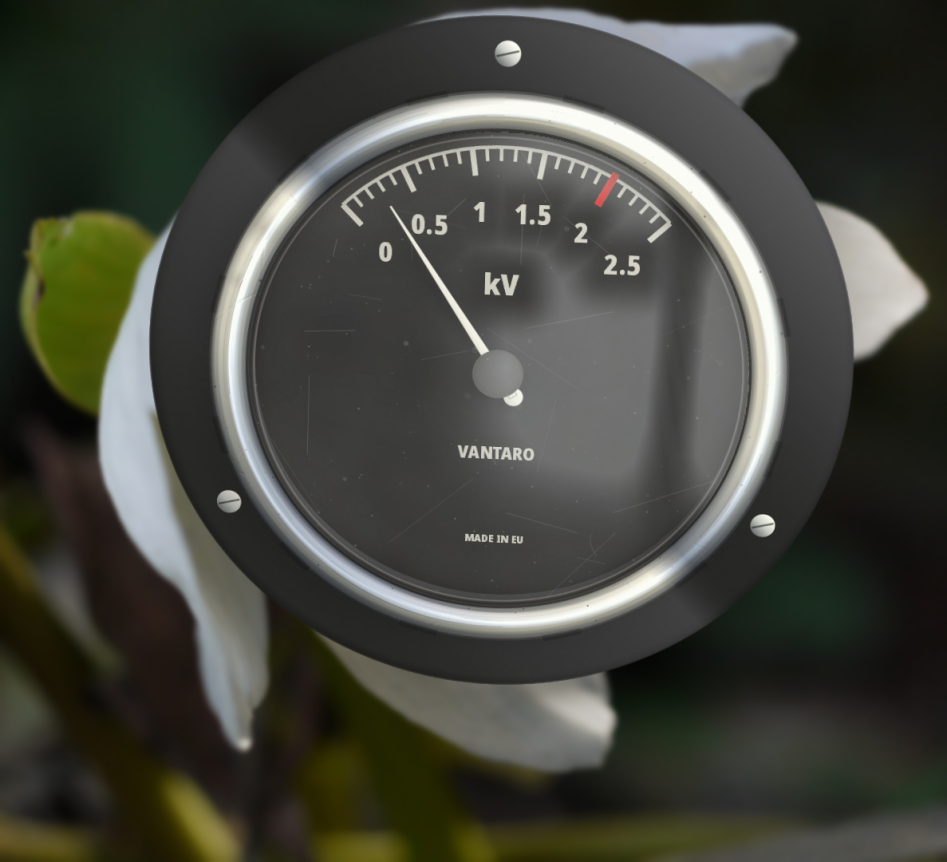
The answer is 0.3 kV
